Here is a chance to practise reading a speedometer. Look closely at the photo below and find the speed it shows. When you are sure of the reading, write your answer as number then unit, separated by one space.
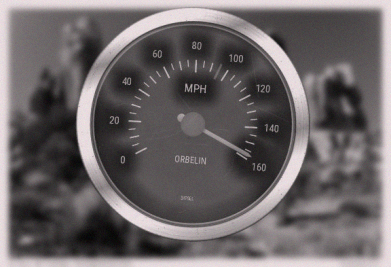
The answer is 157.5 mph
